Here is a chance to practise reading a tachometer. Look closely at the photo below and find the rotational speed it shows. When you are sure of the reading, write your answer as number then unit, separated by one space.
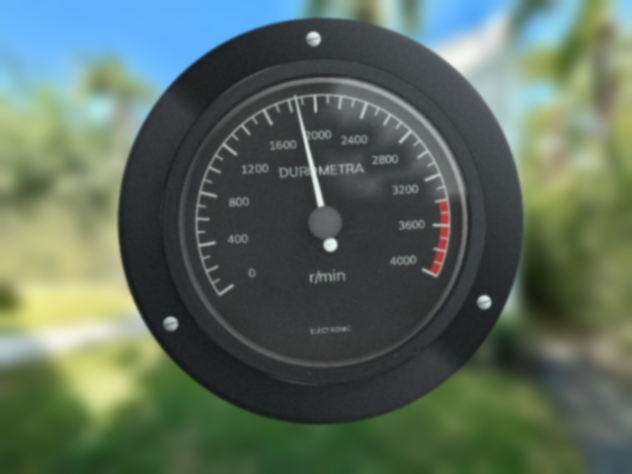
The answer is 1850 rpm
